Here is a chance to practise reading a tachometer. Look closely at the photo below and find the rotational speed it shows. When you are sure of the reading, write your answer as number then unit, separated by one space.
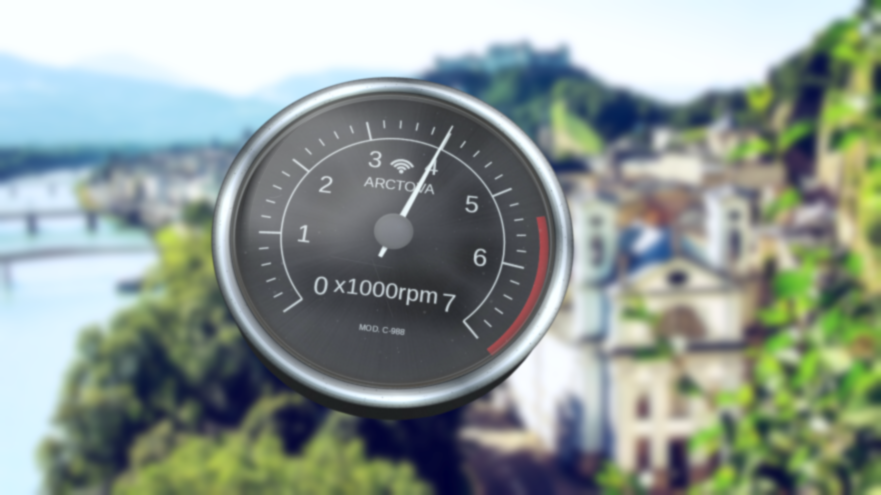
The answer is 4000 rpm
